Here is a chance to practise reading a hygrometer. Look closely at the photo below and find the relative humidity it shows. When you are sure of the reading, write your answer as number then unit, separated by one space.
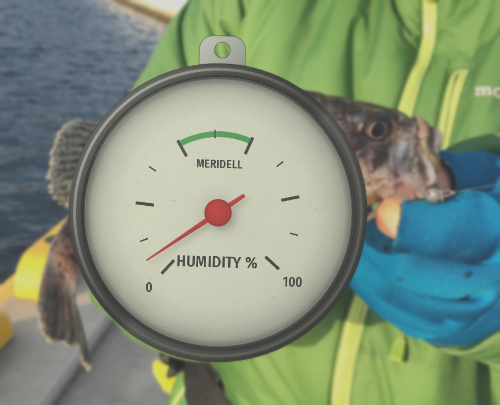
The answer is 5 %
